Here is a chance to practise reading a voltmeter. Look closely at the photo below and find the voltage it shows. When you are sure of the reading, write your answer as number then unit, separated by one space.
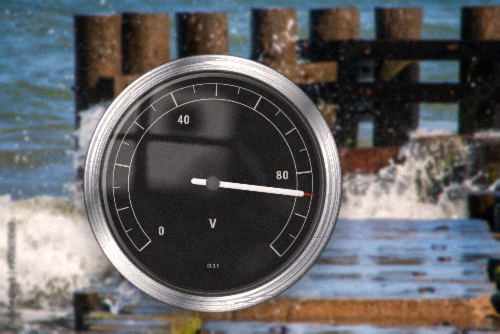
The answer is 85 V
